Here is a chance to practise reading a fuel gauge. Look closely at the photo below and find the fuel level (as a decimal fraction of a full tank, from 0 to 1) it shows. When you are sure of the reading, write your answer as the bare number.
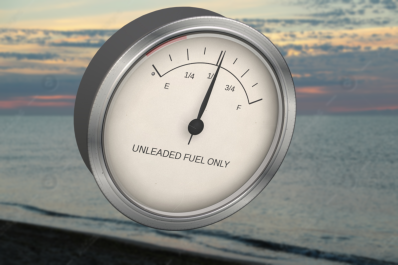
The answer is 0.5
